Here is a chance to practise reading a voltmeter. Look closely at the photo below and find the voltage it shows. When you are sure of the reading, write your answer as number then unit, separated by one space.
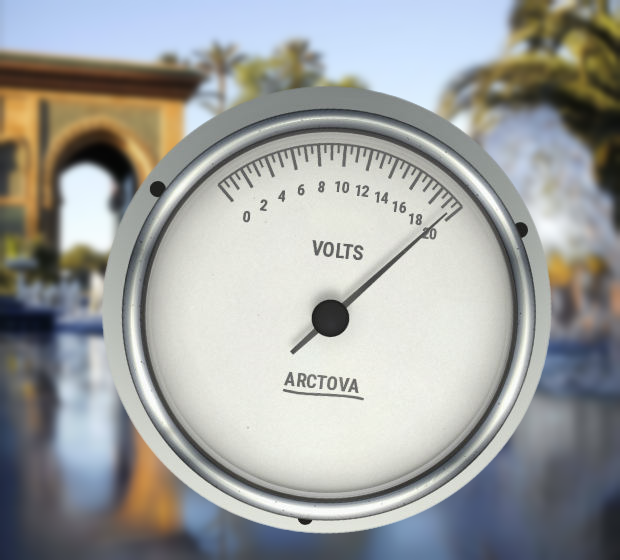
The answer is 19.5 V
